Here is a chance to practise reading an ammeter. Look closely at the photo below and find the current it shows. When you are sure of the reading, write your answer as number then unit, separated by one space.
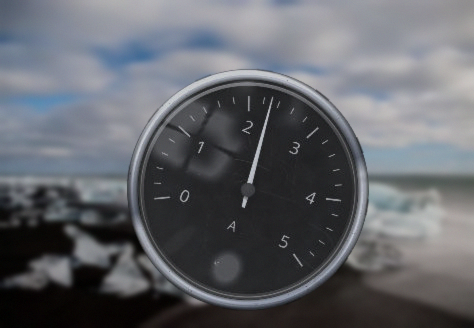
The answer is 2.3 A
